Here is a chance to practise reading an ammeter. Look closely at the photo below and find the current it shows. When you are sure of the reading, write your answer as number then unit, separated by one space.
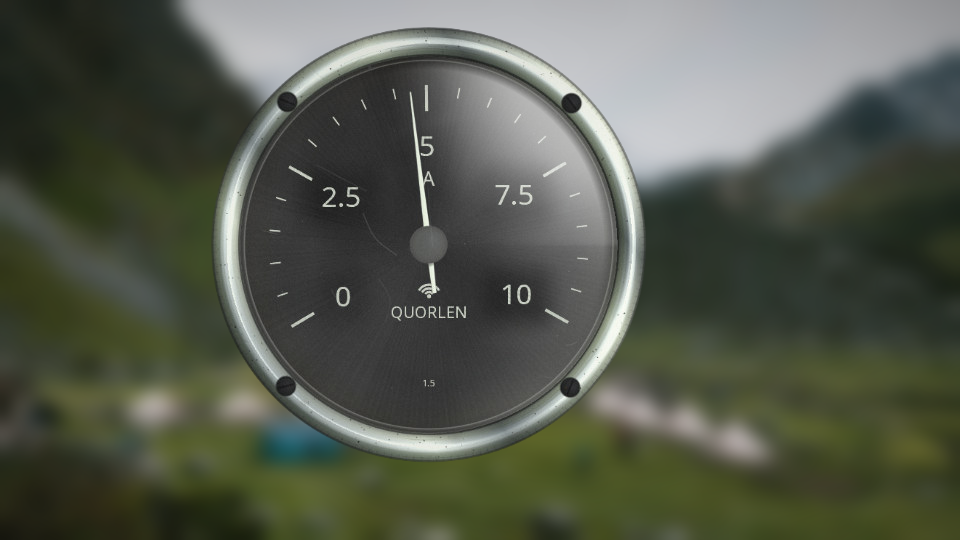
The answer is 4.75 A
